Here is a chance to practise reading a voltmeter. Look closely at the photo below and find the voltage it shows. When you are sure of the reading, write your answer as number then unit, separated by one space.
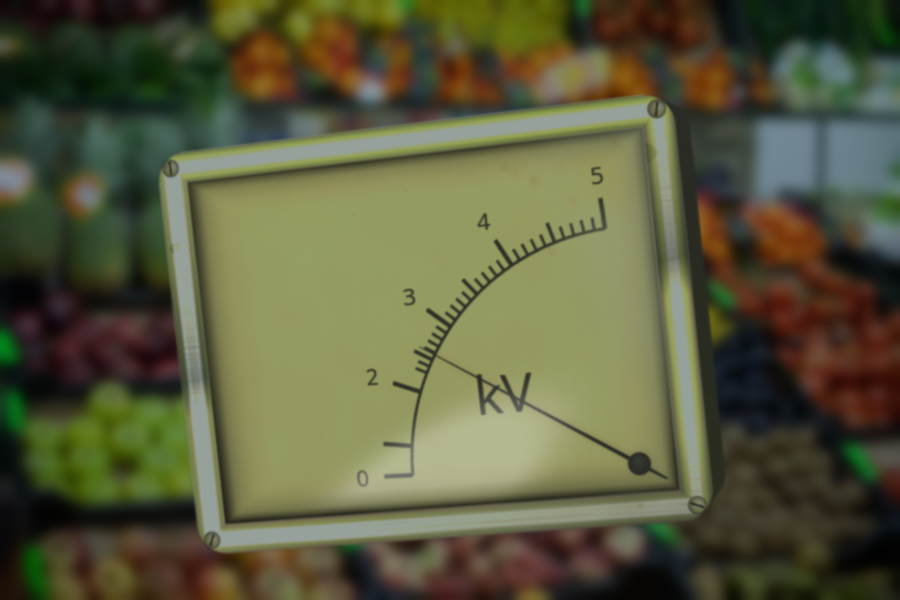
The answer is 2.6 kV
